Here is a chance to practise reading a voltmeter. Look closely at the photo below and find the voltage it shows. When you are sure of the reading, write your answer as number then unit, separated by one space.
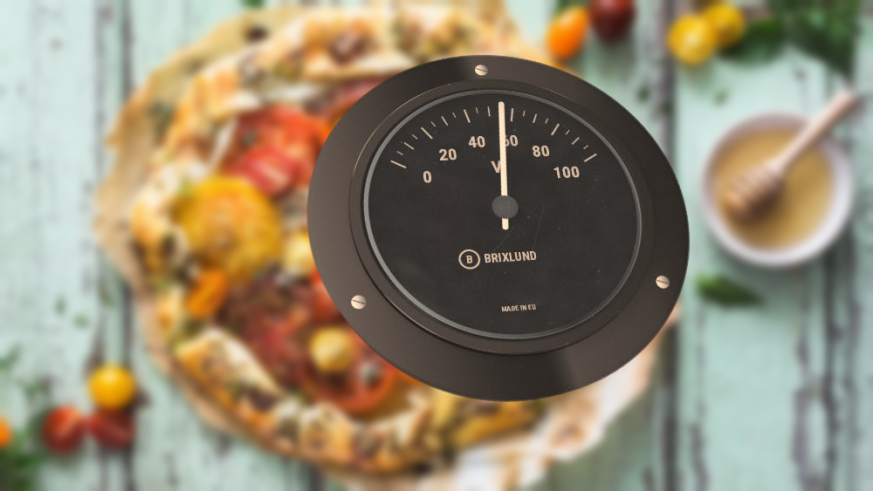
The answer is 55 V
